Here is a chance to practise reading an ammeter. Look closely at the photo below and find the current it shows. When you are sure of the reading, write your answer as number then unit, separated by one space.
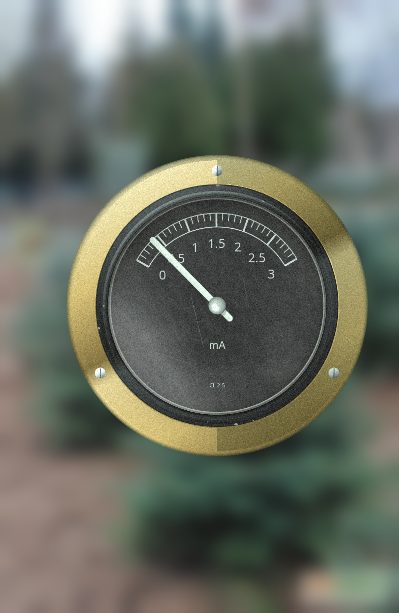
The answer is 0.4 mA
